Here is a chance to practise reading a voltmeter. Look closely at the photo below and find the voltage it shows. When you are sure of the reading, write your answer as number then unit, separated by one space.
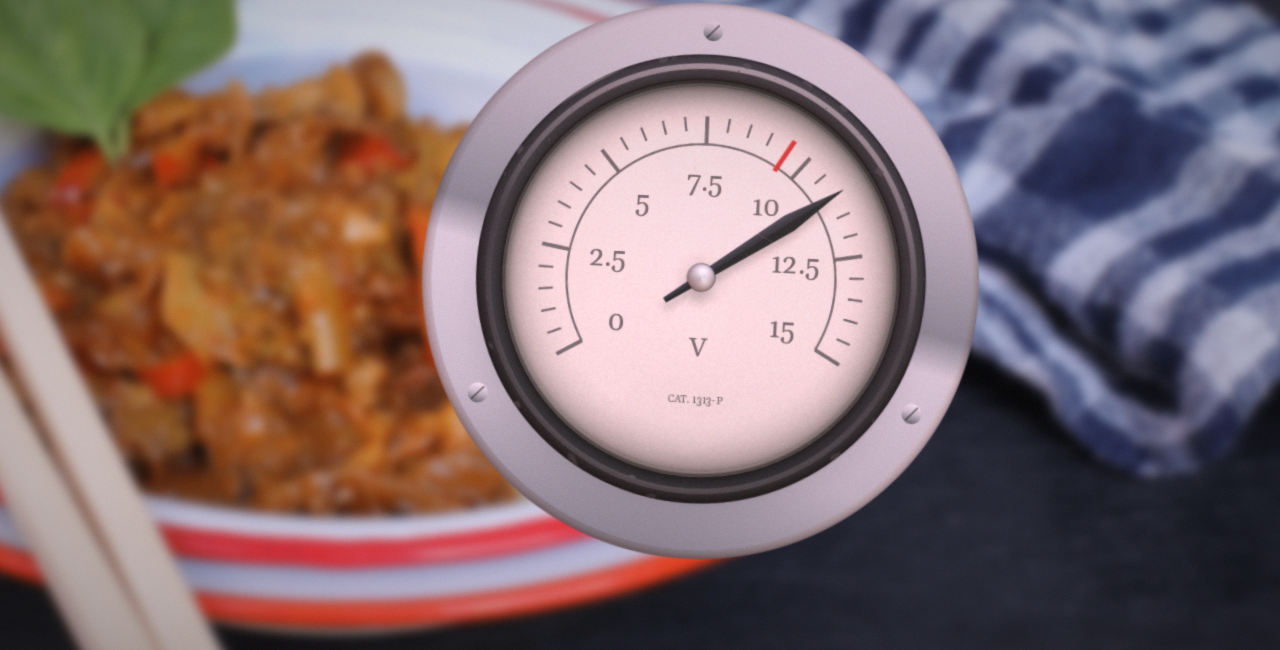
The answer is 11 V
